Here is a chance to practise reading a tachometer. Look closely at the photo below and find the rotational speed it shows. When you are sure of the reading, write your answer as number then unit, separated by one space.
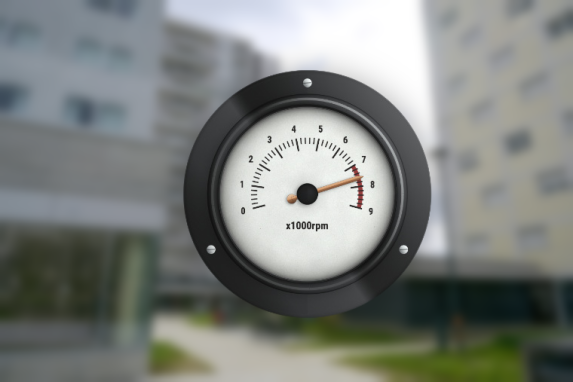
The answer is 7600 rpm
